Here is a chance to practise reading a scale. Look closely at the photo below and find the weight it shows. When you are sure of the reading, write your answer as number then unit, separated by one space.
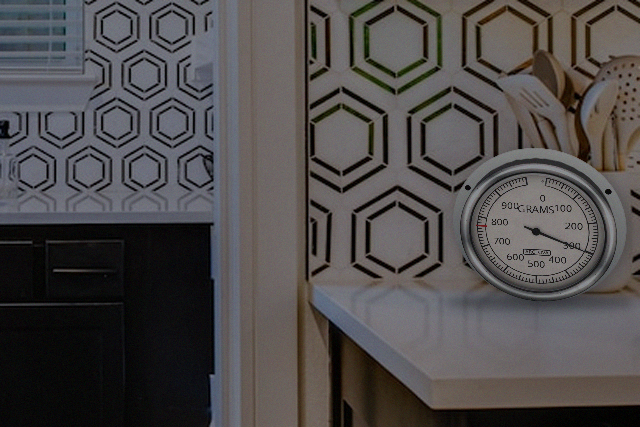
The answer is 300 g
